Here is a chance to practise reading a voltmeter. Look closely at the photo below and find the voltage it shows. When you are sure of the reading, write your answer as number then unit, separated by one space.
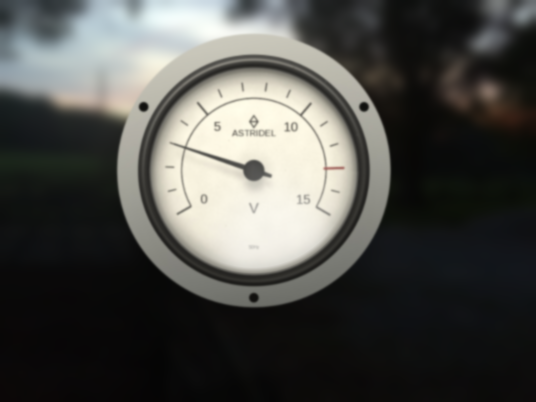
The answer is 3 V
